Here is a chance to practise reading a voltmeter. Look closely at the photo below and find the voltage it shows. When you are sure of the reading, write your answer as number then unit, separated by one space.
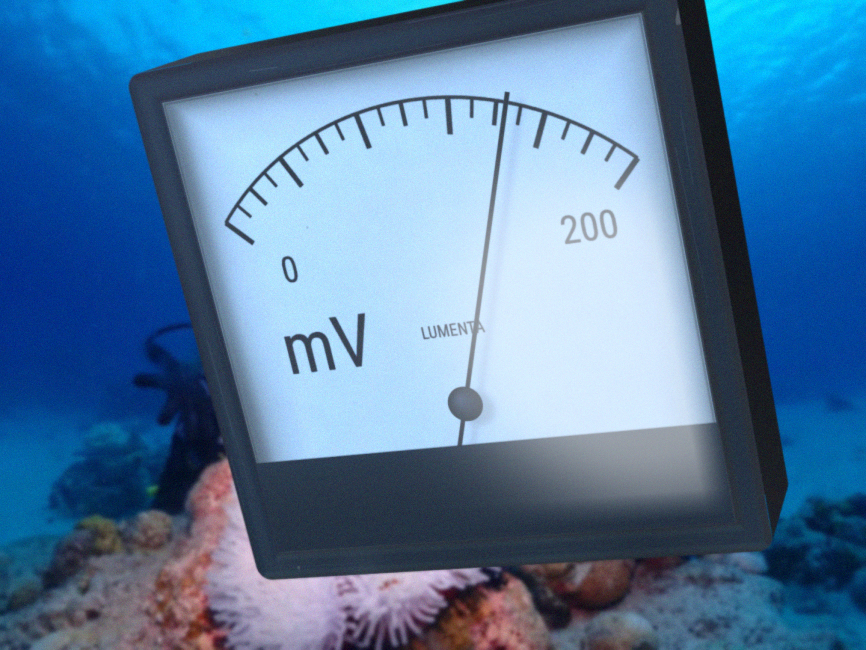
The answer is 145 mV
